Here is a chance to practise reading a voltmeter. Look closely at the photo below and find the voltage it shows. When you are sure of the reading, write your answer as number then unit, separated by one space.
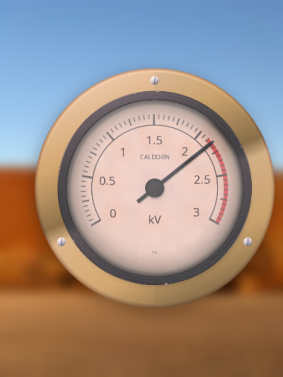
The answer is 2.15 kV
